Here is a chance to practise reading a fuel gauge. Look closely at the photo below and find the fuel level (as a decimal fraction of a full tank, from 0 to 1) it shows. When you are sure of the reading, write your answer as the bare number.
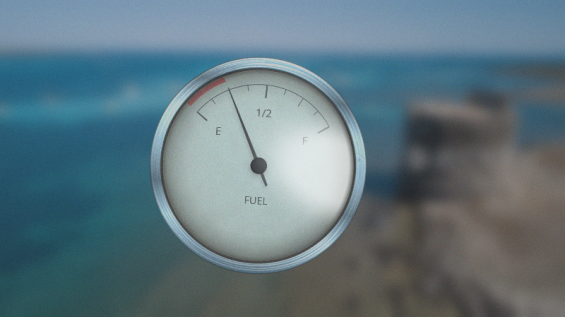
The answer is 0.25
